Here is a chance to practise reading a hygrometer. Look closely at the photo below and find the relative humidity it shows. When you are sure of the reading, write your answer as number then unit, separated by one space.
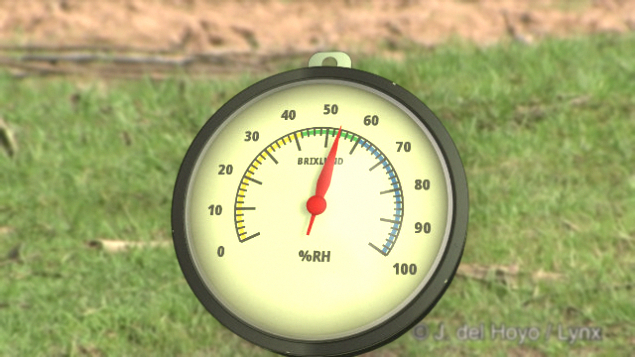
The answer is 54 %
